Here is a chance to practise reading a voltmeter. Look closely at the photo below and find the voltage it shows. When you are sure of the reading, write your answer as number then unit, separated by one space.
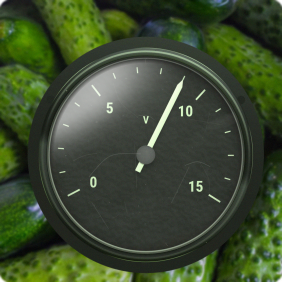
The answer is 9 V
